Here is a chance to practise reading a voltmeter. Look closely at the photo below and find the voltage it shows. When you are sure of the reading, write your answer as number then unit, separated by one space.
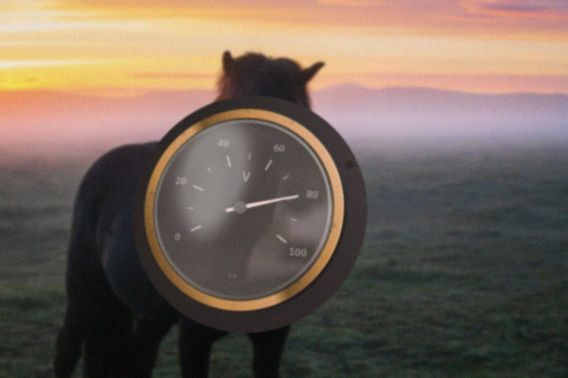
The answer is 80 V
